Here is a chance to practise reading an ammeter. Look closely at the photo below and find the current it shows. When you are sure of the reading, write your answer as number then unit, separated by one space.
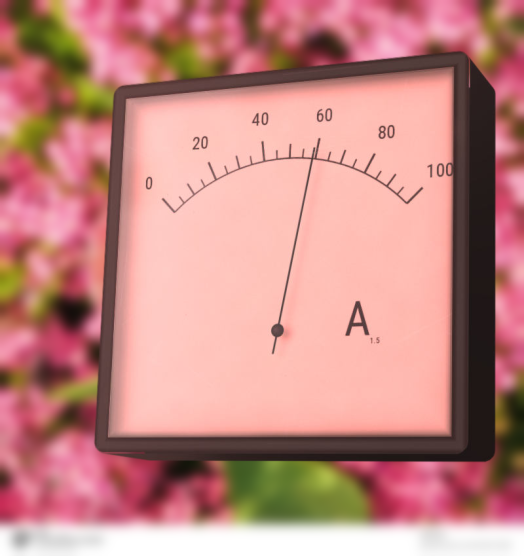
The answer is 60 A
